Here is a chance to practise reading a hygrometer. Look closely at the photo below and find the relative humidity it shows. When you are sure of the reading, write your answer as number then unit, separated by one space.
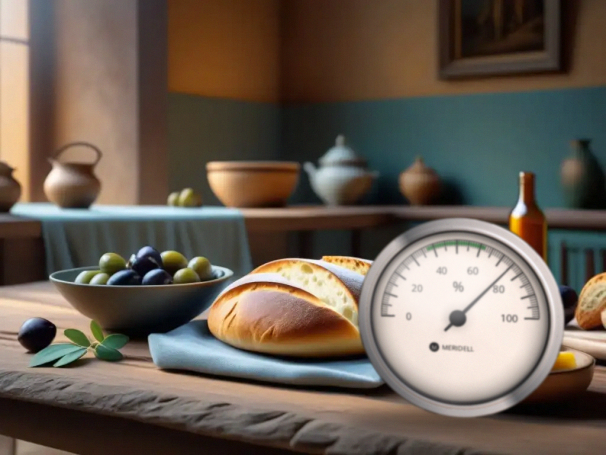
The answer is 75 %
